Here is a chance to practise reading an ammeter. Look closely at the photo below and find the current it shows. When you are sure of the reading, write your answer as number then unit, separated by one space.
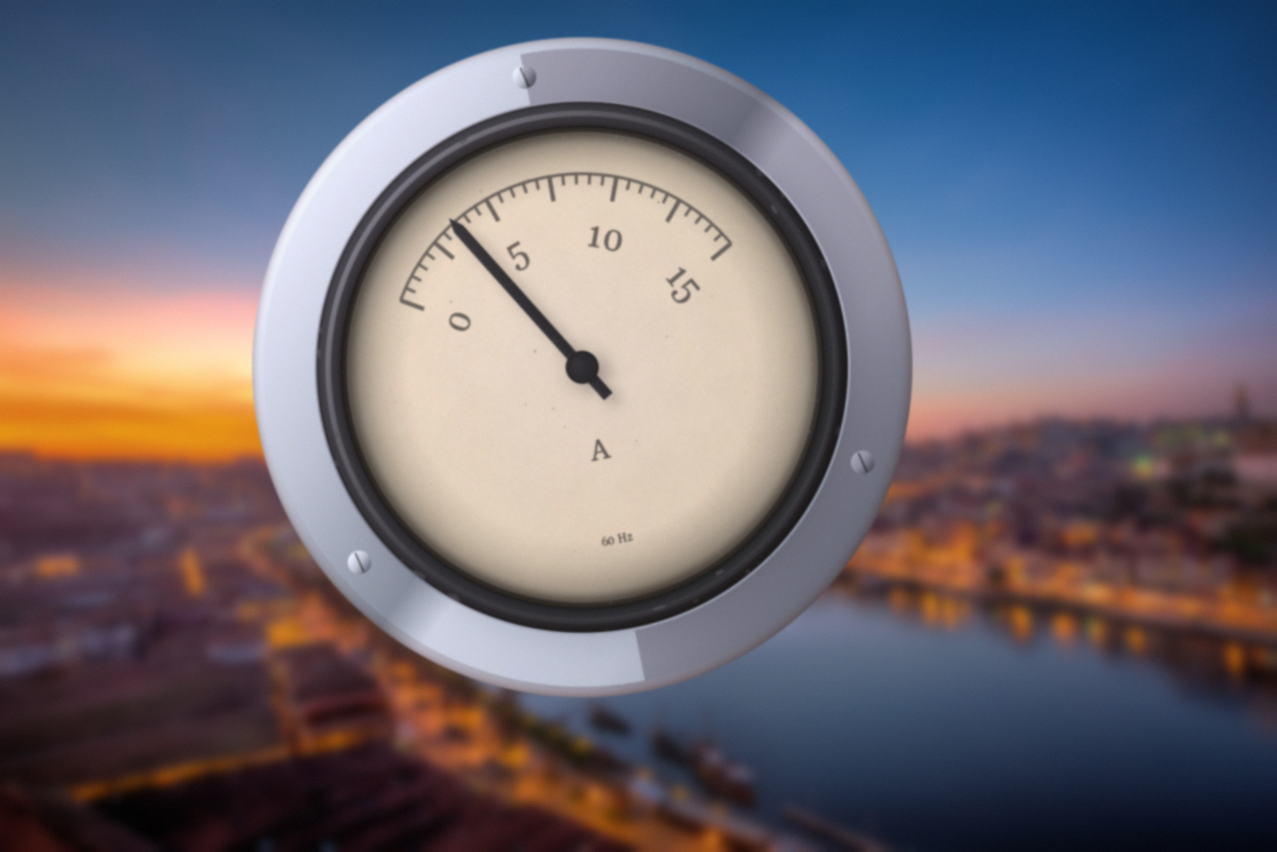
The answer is 3.5 A
